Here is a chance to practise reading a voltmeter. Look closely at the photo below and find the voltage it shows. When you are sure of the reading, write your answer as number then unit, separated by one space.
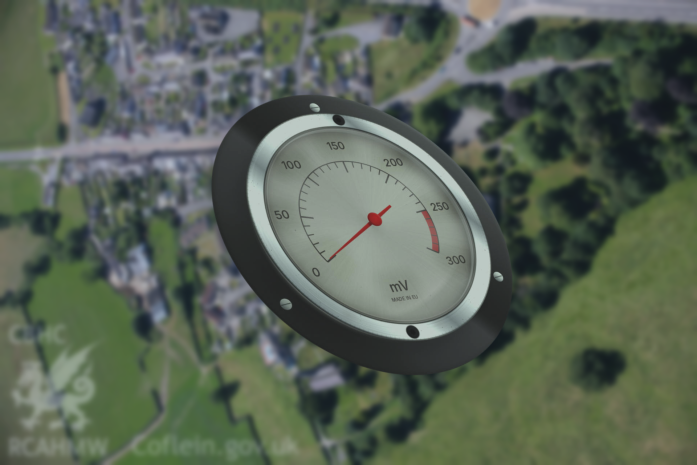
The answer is 0 mV
